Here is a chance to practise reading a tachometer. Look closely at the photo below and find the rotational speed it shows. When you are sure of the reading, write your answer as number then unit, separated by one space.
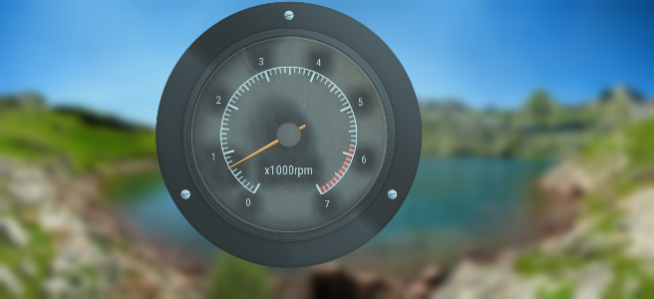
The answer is 700 rpm
